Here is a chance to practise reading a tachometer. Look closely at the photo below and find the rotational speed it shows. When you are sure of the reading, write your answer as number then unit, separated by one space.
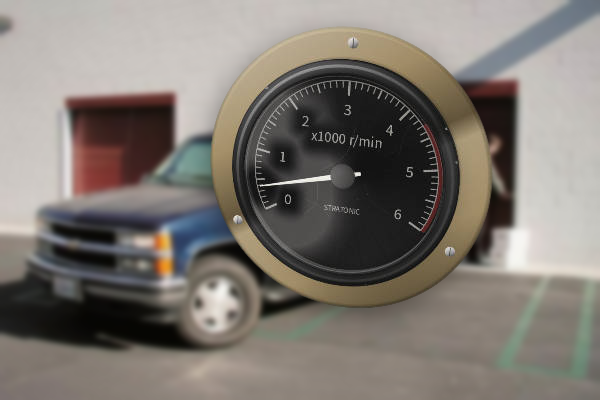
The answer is 400 rpm
